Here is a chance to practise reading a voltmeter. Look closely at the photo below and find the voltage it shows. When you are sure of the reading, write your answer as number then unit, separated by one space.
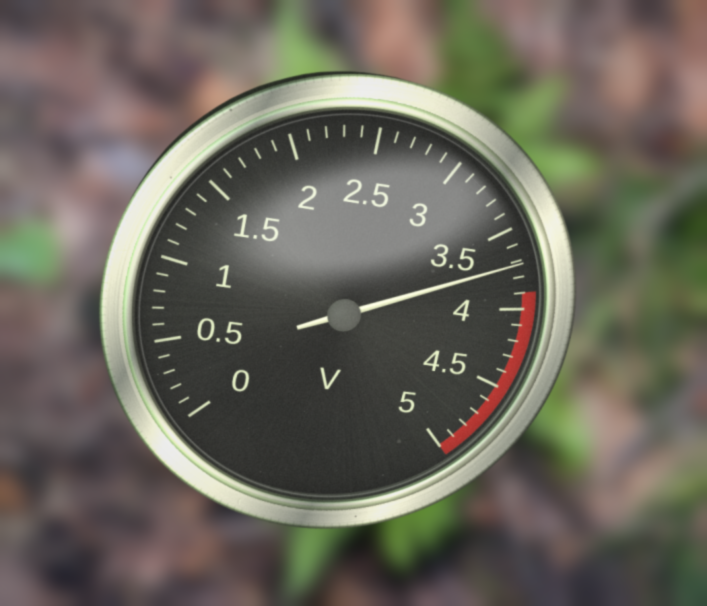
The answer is 3.7 V
